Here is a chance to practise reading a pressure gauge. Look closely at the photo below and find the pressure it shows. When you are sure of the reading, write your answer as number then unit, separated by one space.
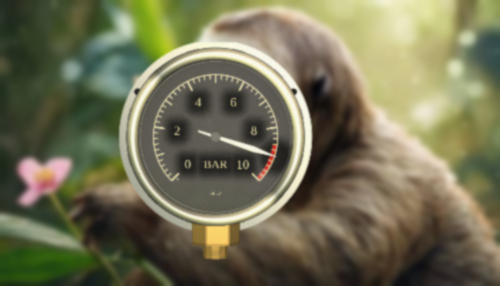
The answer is 9 bar
